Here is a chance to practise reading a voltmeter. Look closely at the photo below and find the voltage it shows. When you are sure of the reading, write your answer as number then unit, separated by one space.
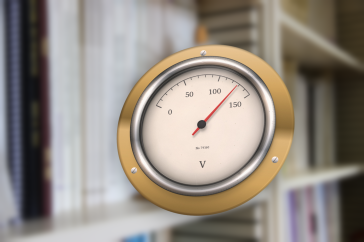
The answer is 130 V
